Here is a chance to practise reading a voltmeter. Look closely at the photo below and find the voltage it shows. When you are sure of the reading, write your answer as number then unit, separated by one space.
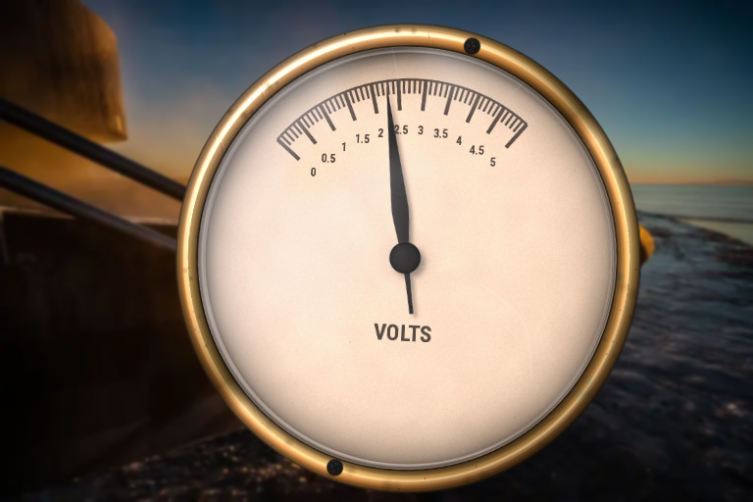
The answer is 2.3 V
